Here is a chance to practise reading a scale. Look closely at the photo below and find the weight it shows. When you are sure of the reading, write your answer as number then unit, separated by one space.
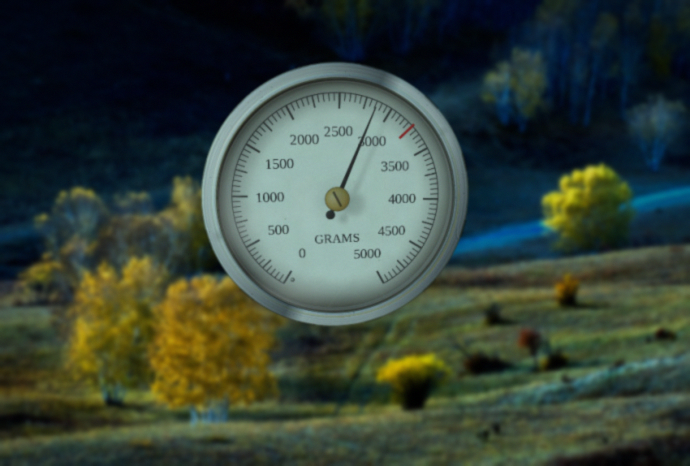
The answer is 2850 g
